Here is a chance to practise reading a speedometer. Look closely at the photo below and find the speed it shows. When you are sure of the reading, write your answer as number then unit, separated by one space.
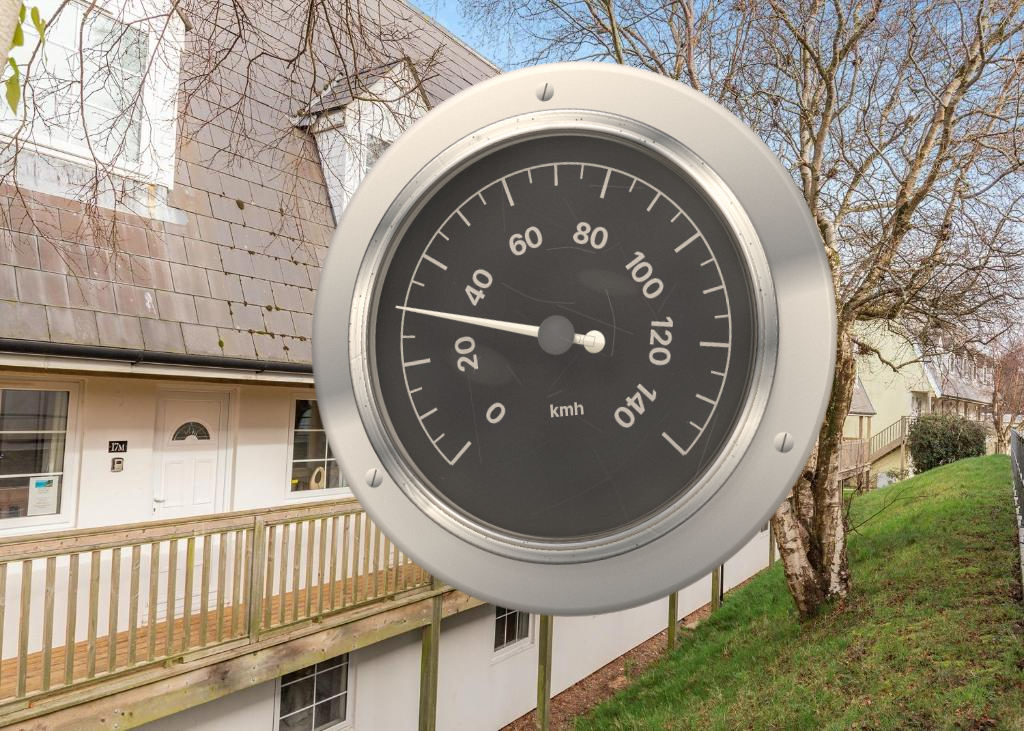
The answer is 30 km/h
